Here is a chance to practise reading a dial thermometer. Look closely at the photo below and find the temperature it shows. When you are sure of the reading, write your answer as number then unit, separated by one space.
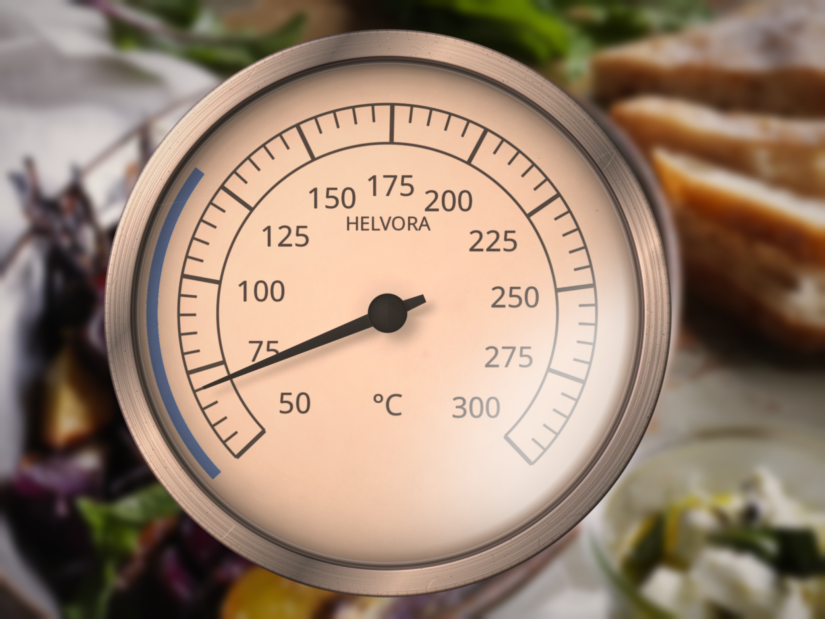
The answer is 70 °C
